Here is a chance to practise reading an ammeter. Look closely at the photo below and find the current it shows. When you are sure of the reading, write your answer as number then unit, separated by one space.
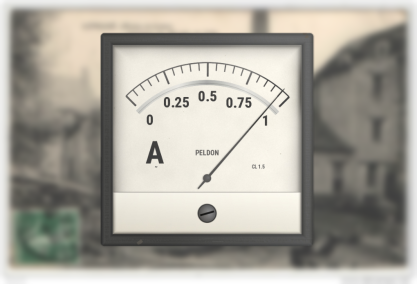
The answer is 0.95 A
